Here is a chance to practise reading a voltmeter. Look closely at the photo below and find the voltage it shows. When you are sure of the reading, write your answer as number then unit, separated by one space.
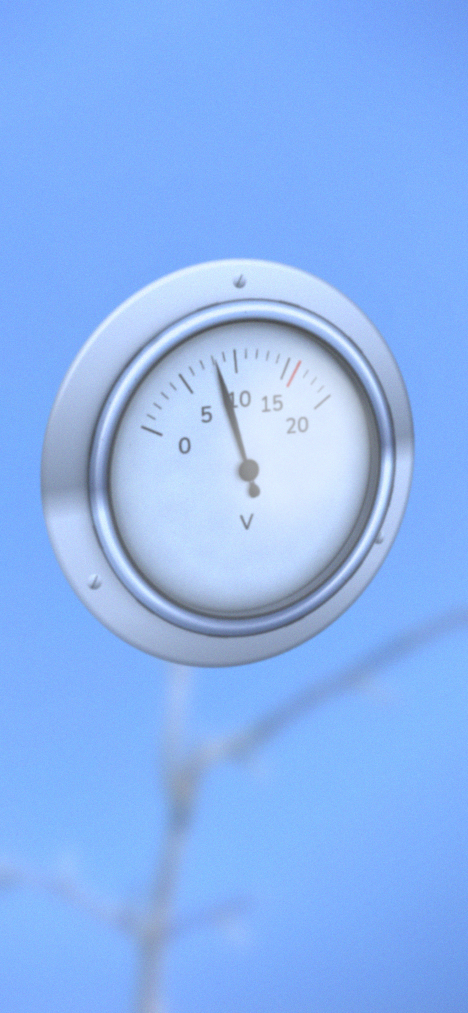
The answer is 8 V
